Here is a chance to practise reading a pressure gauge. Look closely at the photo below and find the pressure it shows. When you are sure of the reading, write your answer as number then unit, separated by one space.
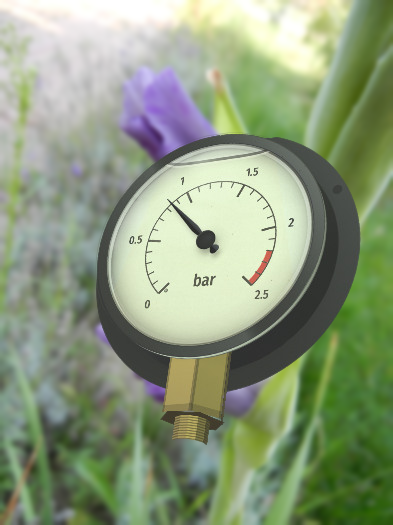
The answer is 0.85 bar
